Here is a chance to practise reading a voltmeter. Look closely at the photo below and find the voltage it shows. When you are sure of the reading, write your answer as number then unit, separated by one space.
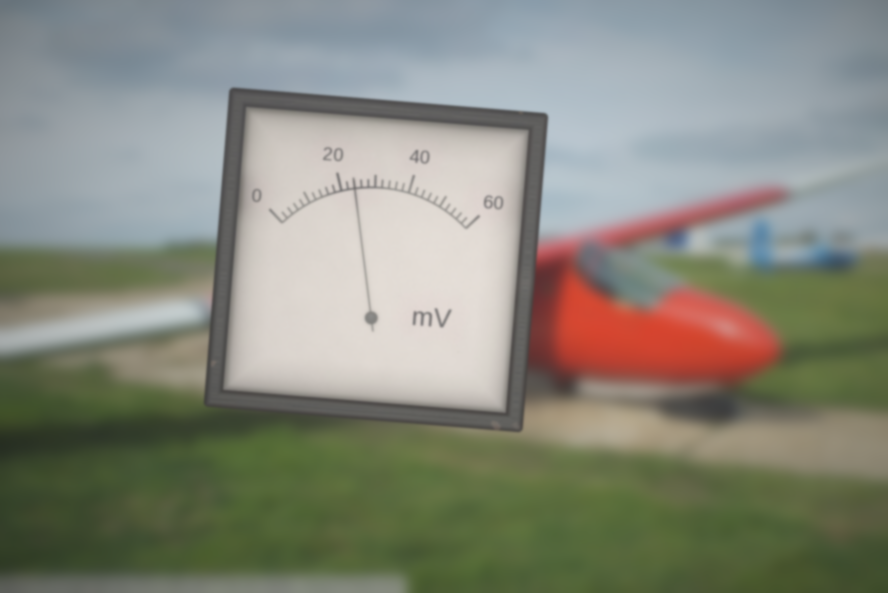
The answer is 24 mV
